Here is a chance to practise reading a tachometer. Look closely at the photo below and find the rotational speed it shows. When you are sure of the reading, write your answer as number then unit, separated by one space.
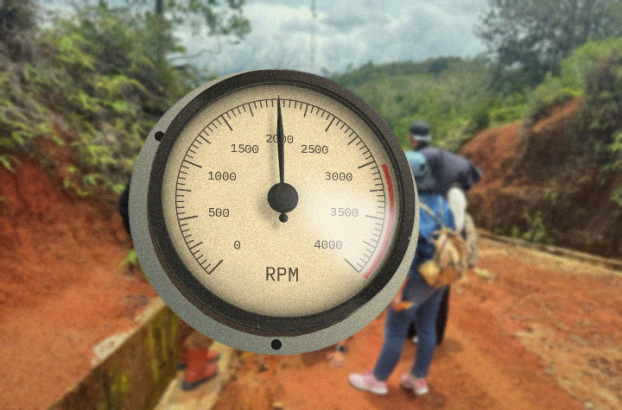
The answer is 2000 rpm
